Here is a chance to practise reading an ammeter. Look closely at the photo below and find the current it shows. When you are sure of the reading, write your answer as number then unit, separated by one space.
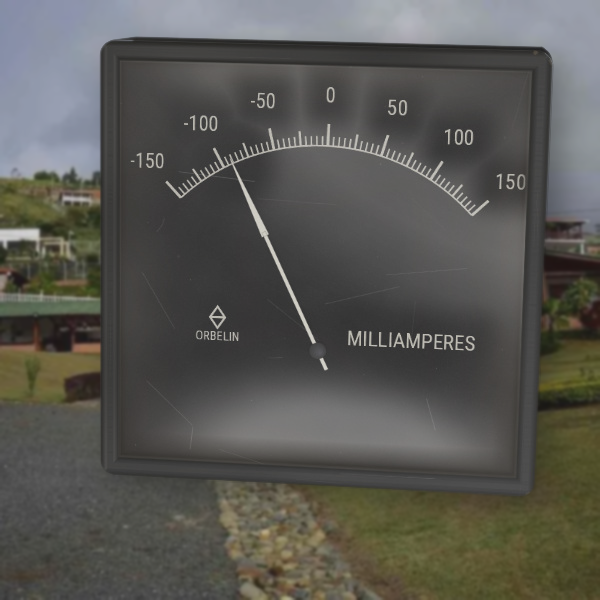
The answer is -90 mA
